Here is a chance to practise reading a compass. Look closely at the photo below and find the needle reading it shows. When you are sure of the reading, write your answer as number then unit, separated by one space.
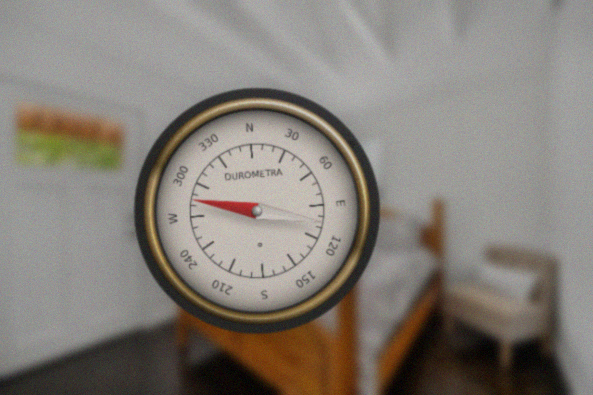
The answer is 285 °
